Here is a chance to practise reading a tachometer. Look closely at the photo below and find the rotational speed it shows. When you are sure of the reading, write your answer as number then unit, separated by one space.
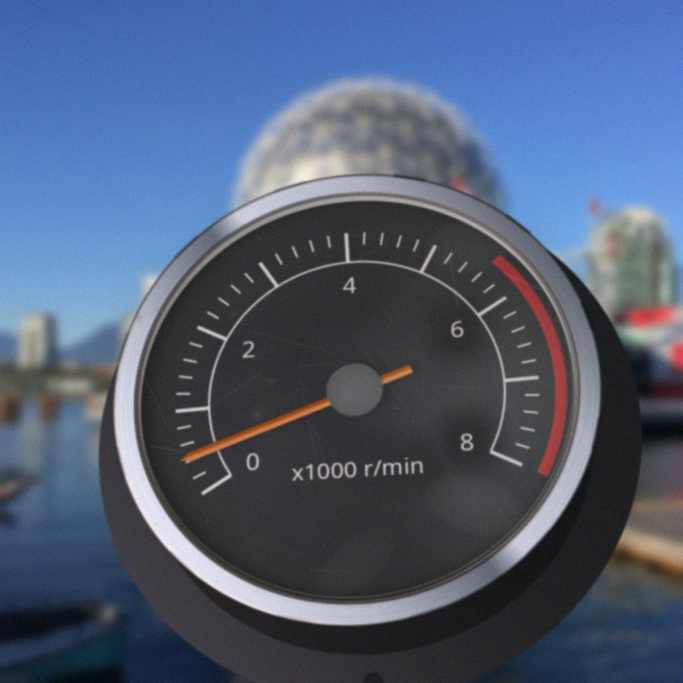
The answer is 400 rpm
